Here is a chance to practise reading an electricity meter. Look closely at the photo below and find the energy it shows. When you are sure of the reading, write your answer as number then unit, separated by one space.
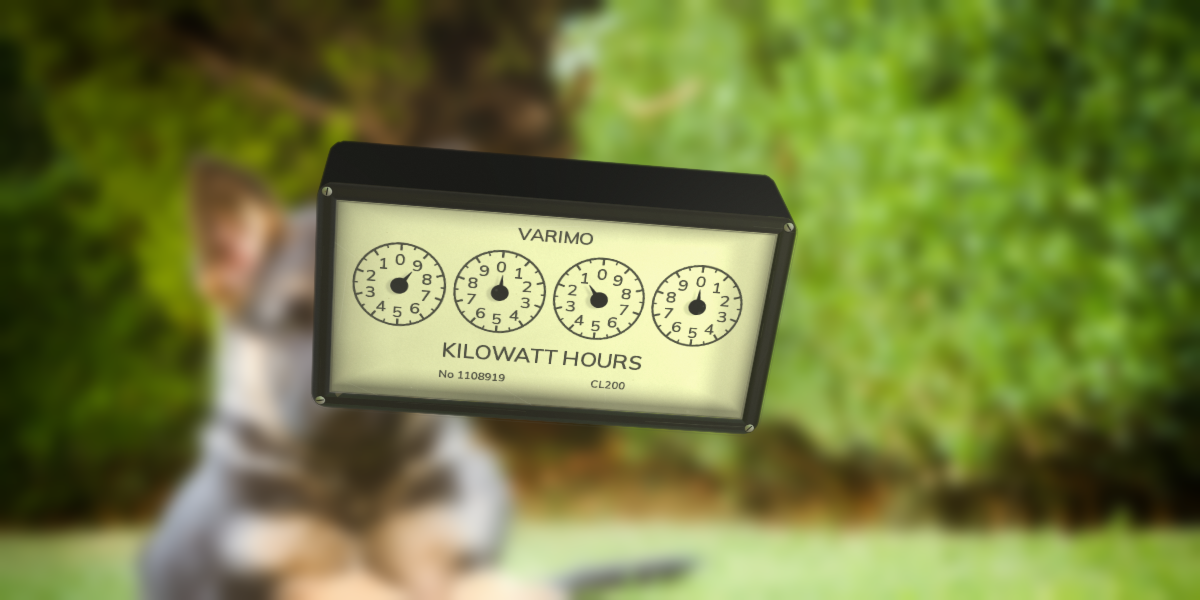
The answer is 9010 kWh
